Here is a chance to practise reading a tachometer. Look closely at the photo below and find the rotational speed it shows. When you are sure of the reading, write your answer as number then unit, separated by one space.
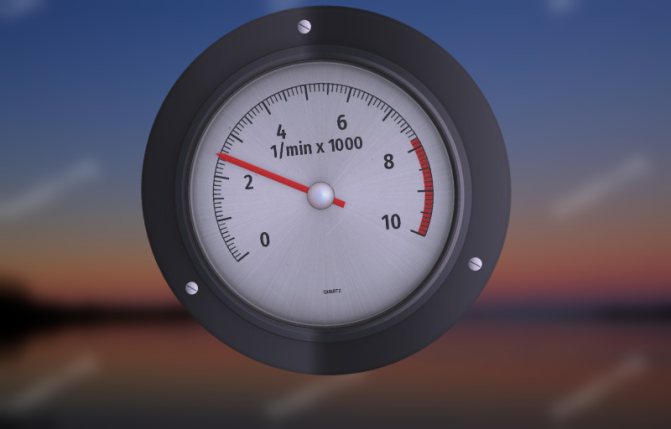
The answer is 2500 rpm
